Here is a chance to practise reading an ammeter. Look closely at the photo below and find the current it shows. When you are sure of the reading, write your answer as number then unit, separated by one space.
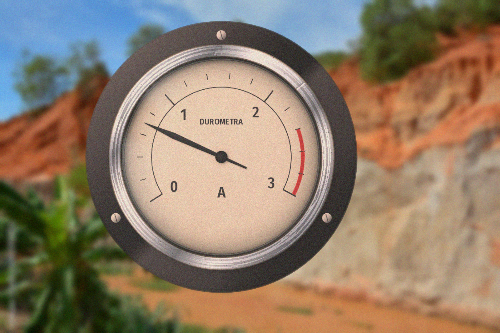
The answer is 0.7 A
